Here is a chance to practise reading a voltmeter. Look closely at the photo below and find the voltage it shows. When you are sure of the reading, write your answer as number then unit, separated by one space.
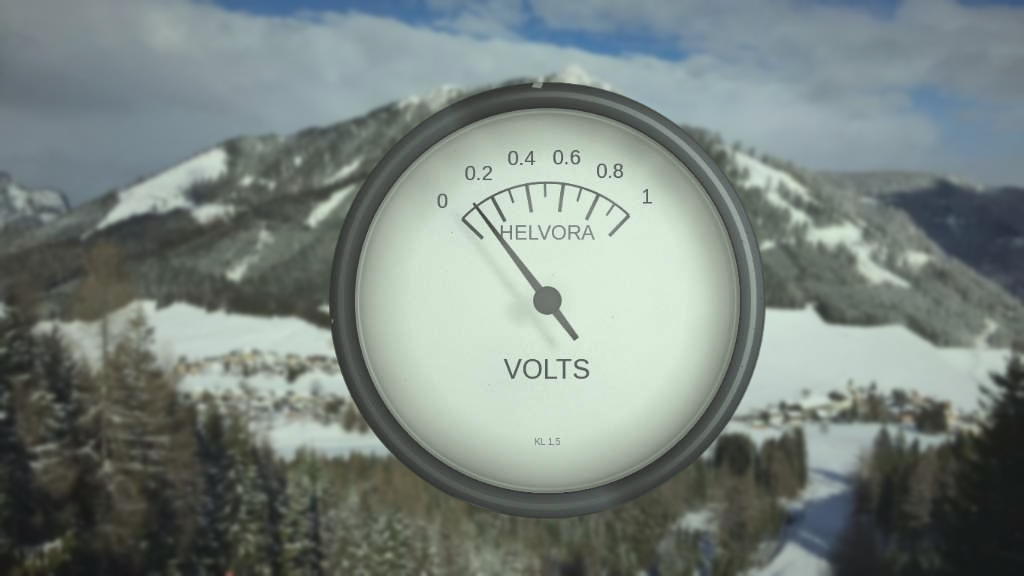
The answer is 0.1 V
